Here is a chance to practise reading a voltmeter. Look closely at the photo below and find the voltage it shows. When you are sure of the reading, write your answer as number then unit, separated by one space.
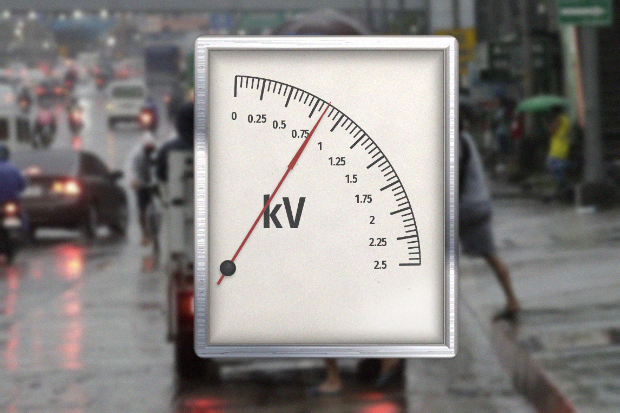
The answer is 0.85 kV
